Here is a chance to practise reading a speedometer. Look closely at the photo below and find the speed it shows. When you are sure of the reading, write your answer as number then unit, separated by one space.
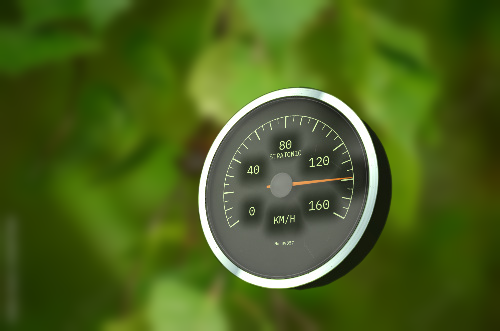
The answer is 140 km/h
